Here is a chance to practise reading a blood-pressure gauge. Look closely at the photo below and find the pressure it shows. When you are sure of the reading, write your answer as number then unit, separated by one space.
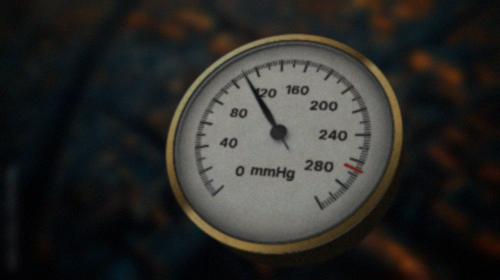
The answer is 110 mmHg
